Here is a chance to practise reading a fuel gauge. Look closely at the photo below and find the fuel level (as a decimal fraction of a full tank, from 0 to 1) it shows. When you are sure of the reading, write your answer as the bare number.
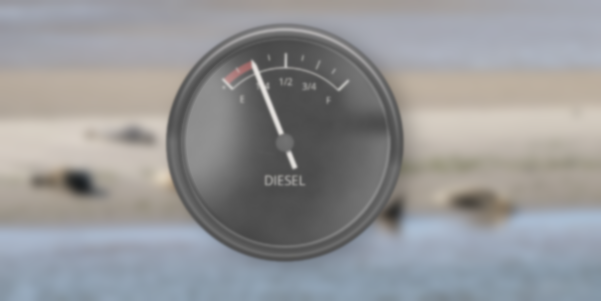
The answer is 0.25
